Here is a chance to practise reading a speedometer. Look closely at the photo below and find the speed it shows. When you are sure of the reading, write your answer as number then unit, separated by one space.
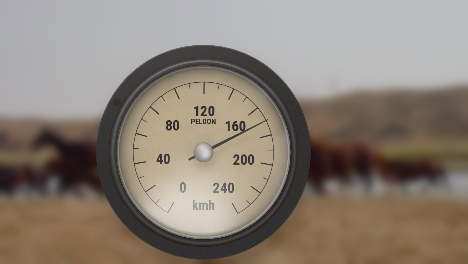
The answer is 170 km/h
